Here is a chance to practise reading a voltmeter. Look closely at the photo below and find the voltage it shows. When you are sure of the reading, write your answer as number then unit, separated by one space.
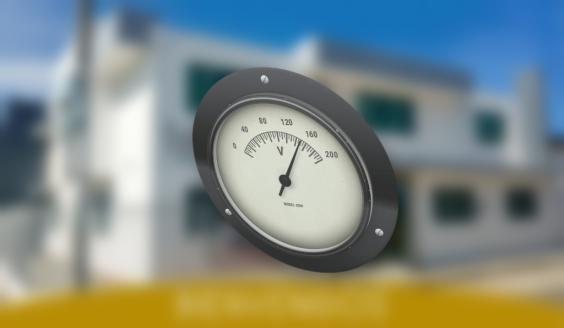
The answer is 150 V
